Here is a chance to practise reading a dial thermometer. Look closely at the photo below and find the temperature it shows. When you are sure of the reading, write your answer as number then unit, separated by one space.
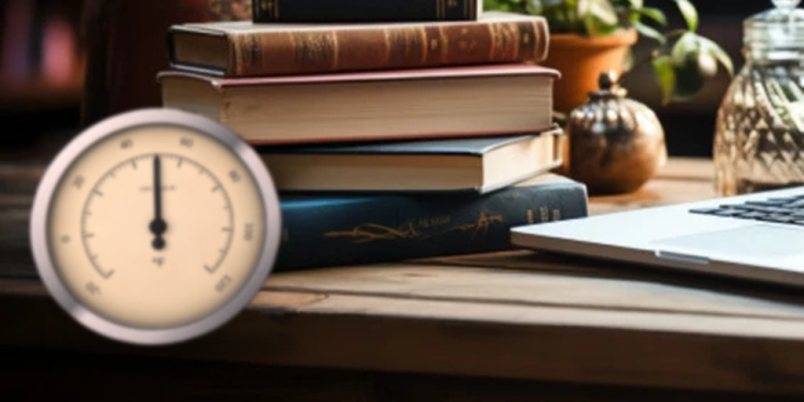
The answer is 50 °F
